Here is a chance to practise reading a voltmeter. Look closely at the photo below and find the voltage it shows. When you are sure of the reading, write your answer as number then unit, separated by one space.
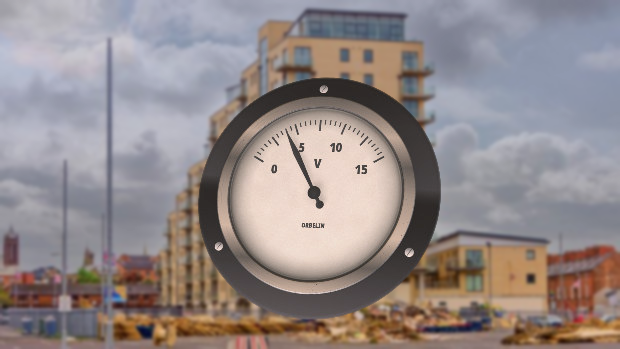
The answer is 4 V
